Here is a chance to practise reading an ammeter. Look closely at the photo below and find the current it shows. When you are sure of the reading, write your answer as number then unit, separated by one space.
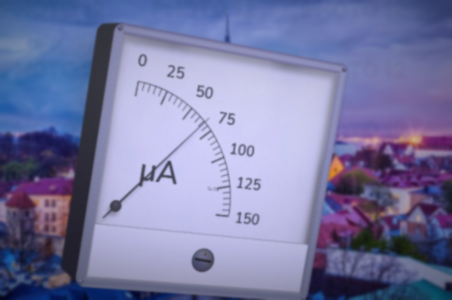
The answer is 65 µA
